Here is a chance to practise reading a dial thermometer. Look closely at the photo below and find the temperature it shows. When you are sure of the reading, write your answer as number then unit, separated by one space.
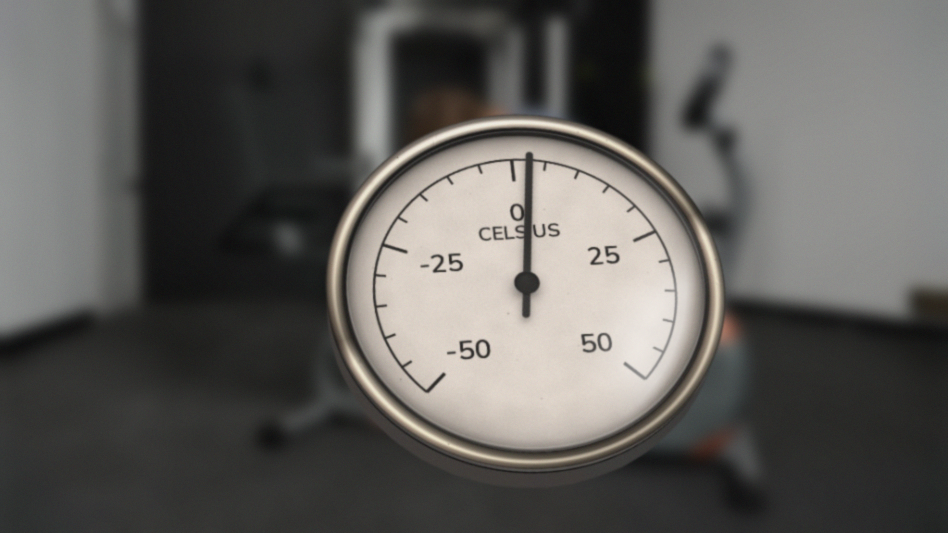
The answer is 2.5 °C
